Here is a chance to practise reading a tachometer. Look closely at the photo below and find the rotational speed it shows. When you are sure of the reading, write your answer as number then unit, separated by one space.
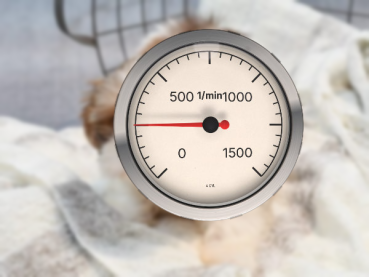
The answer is 250 rpm
